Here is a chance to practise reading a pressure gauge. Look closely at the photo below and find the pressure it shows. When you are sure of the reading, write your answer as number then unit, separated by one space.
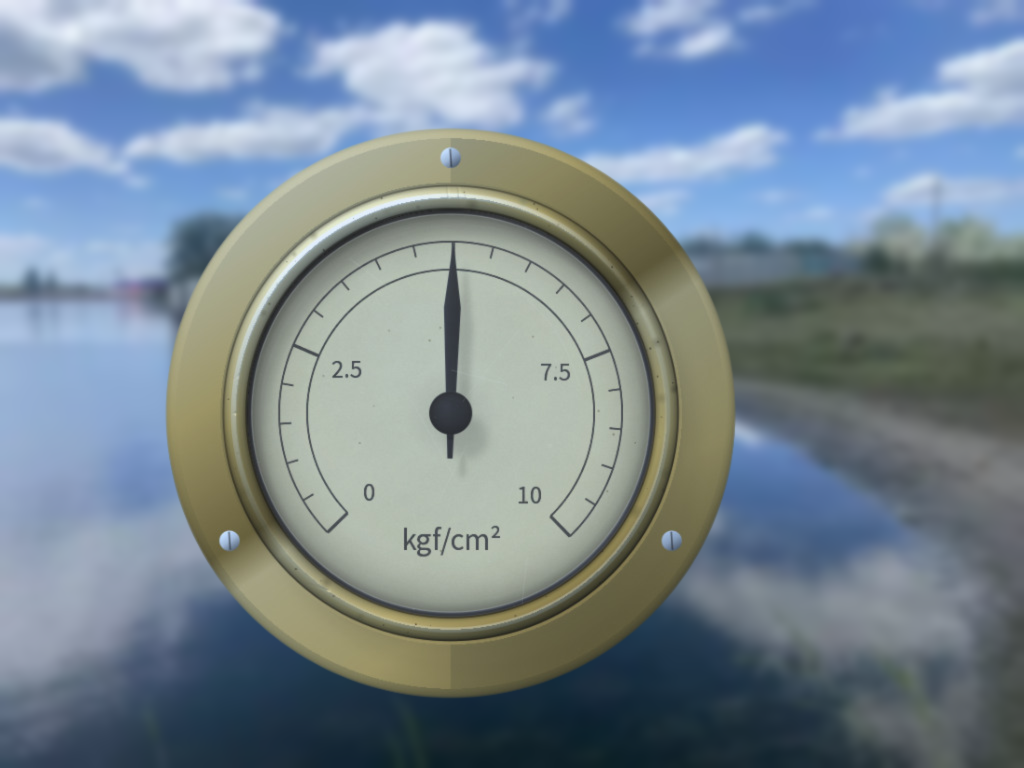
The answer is 5 kg/cm²
